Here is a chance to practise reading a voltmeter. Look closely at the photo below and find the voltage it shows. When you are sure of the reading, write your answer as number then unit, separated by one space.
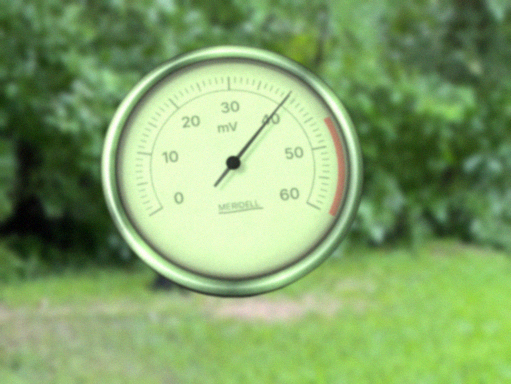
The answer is 40 mV
